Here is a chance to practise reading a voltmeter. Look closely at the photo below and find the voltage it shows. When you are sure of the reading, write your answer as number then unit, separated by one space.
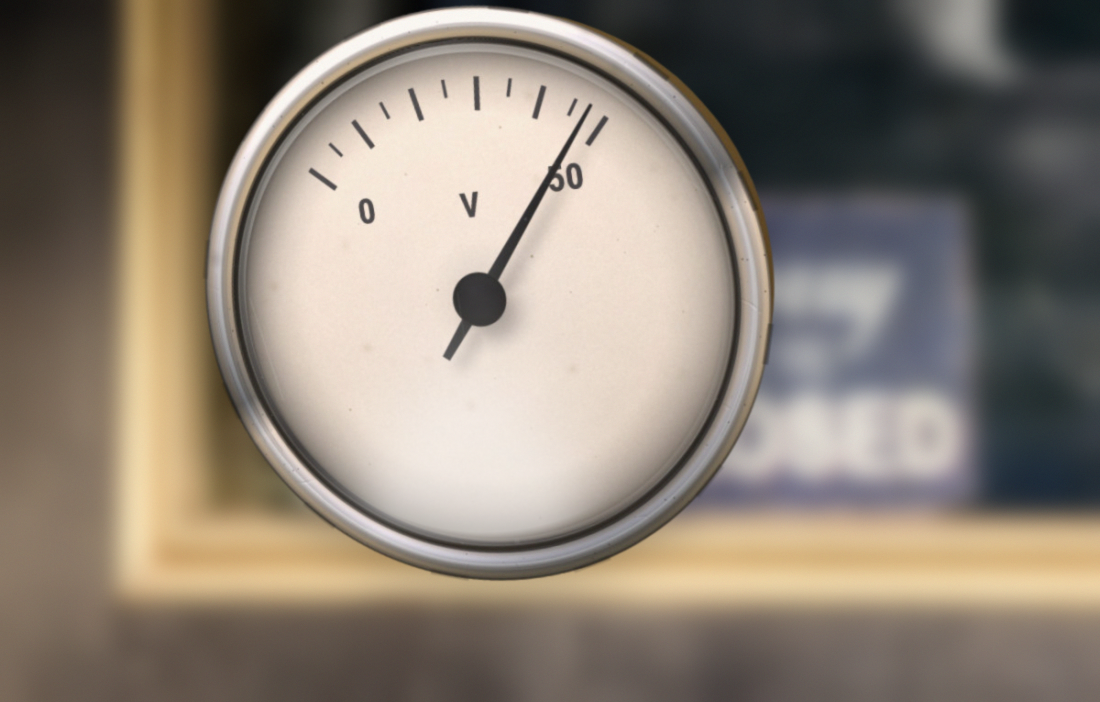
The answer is 47.5 V
